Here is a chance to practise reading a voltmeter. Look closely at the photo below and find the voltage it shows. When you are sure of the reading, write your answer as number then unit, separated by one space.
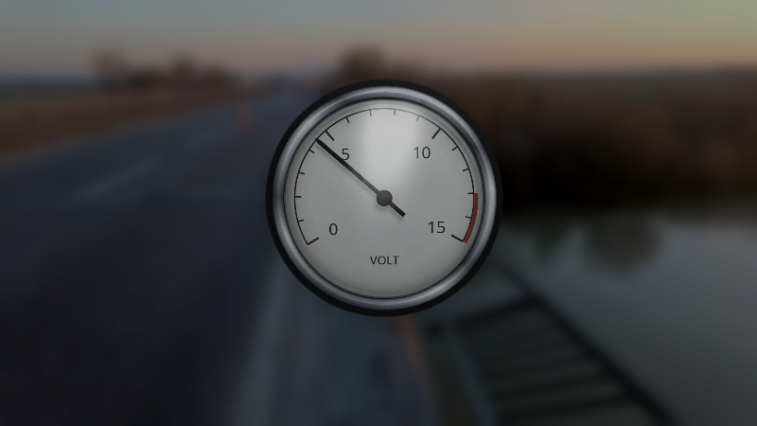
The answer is 4.5 V
